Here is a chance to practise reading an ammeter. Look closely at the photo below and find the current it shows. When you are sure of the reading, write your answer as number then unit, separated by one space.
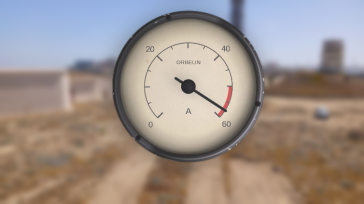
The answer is 57.5 A
